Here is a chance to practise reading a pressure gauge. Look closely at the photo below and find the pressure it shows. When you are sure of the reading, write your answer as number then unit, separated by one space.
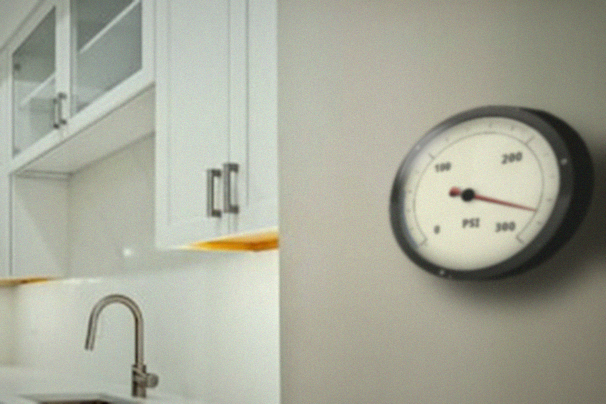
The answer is 270 psi
